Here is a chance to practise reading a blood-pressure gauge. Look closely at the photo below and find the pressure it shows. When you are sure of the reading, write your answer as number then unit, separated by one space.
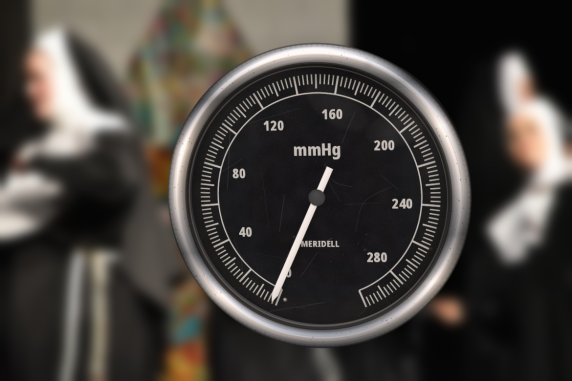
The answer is 2 mmHg
